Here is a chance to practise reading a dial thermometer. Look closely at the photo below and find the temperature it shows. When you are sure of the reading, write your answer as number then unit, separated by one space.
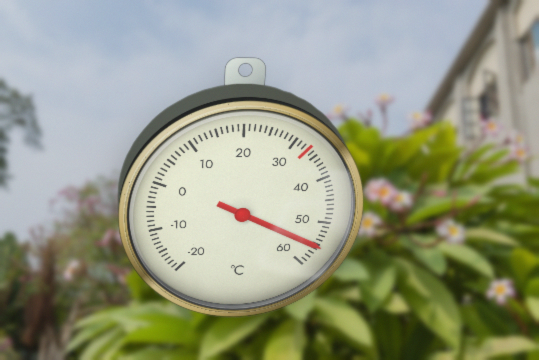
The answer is 55 °C
